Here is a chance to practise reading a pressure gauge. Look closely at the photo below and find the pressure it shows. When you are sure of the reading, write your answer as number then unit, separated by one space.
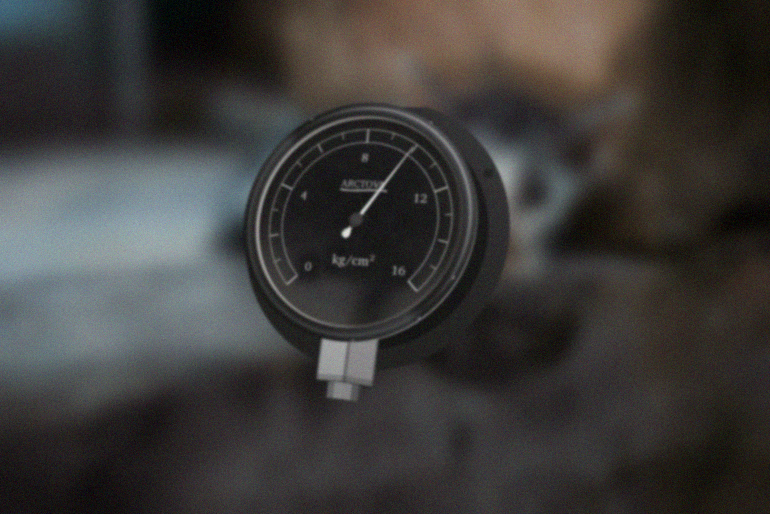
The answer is 10 kg/cm²
